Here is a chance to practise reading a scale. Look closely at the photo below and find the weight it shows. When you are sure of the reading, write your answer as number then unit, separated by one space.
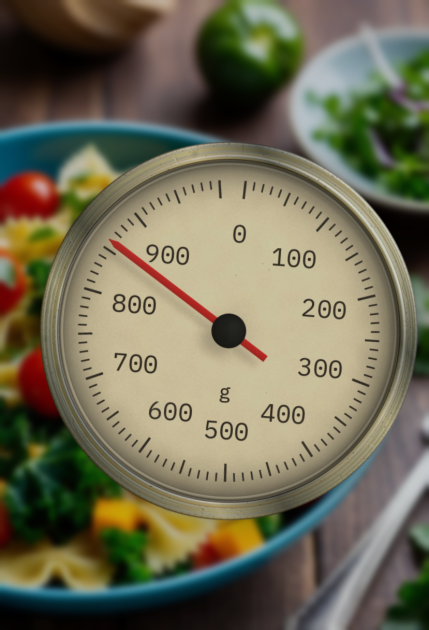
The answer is 860 g
